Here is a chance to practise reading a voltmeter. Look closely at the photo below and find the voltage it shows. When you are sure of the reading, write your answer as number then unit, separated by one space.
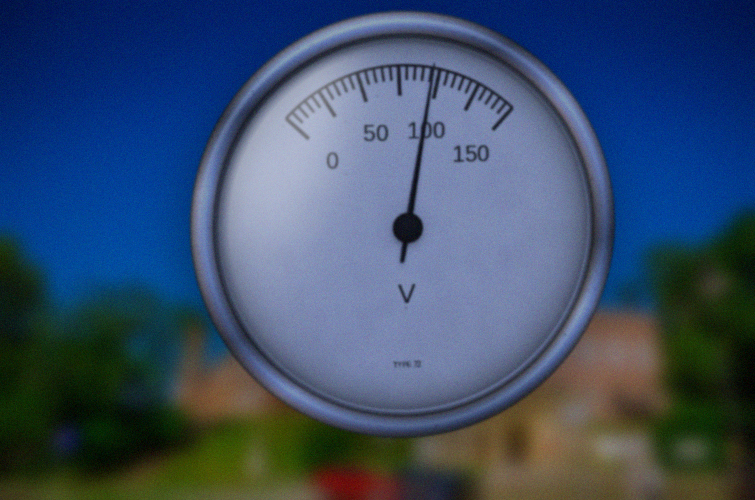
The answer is 95 V
